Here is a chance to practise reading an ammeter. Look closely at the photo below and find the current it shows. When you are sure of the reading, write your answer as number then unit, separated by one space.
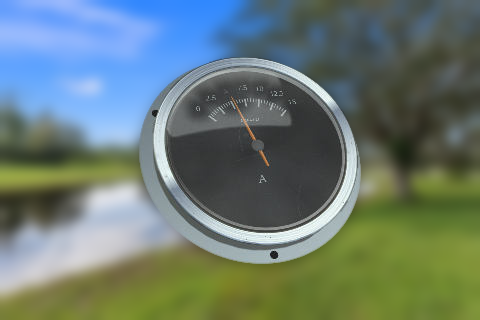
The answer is 5 A
